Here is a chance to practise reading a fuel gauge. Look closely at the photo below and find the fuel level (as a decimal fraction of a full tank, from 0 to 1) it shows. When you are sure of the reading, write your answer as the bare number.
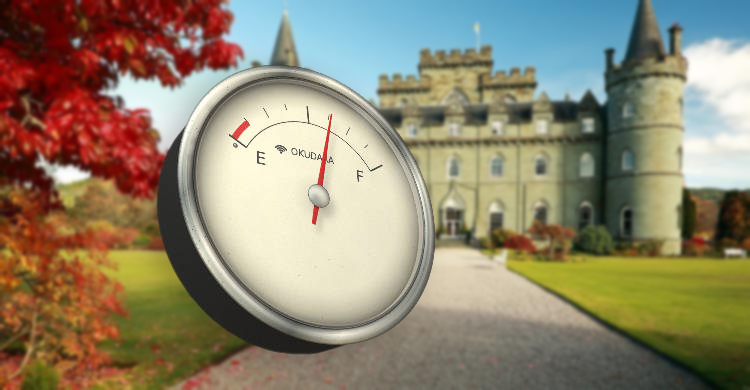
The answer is 0.625
